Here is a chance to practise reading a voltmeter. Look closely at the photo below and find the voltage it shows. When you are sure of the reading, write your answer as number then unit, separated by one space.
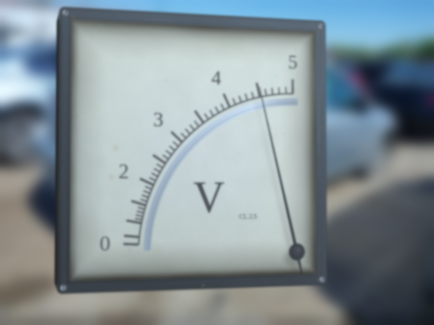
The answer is 4.5 V
